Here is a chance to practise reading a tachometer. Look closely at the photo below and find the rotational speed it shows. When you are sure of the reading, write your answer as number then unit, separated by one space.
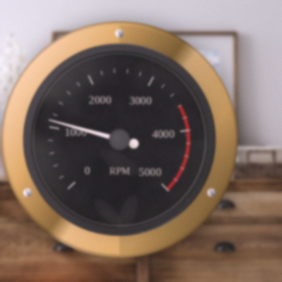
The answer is 1100 rpm
